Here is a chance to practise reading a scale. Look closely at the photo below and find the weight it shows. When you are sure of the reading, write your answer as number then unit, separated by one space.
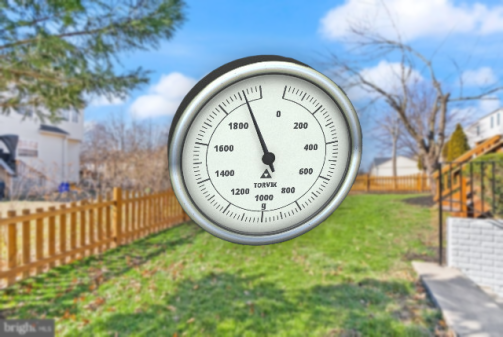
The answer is 1920 g
